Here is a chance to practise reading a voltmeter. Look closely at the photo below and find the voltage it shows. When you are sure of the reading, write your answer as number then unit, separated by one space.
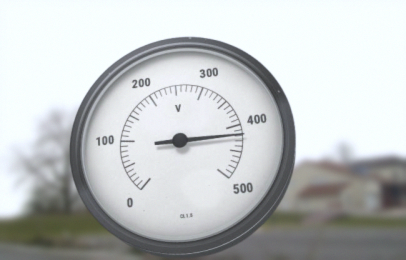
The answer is 420 V
